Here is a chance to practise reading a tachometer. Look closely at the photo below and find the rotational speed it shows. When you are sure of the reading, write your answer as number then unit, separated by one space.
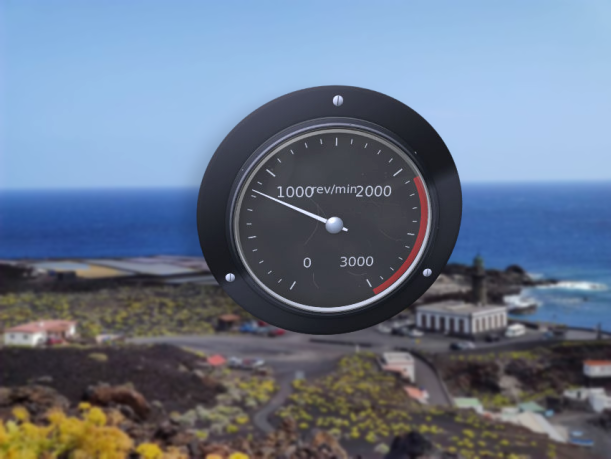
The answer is 850 rpm
